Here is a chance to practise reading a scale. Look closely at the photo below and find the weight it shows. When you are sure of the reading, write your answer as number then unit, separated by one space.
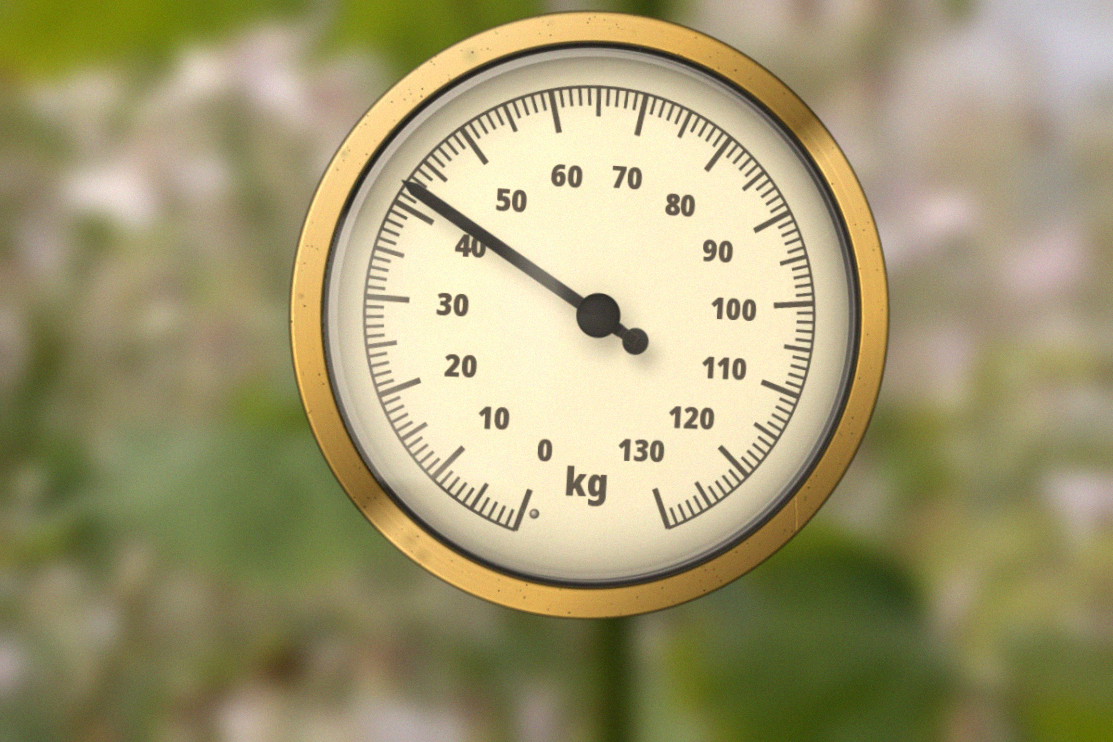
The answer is 42 kg
